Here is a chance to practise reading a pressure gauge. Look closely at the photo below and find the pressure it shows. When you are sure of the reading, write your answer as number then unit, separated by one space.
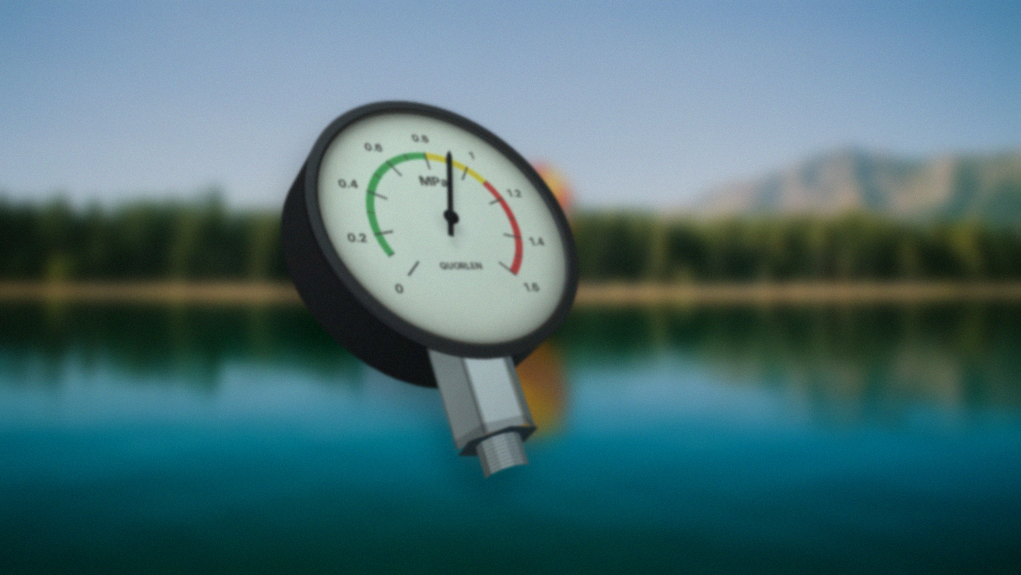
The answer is 0.9 MPa
